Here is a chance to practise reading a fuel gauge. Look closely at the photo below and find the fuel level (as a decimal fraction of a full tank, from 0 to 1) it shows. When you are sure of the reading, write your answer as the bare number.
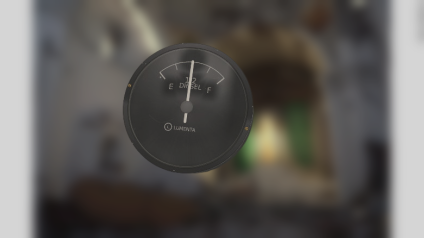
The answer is 0.5
